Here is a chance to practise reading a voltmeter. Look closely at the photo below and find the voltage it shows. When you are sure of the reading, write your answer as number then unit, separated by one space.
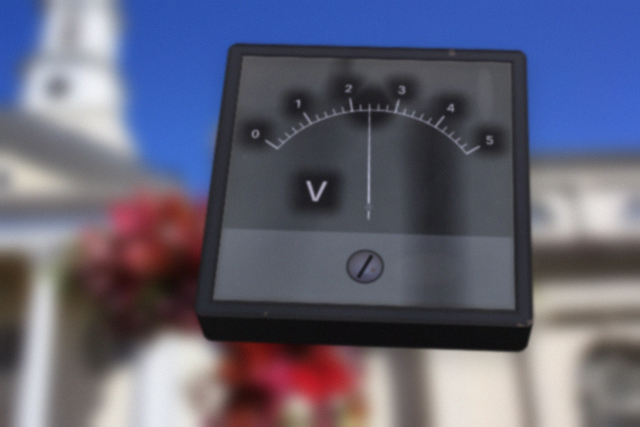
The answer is 2.4 V
